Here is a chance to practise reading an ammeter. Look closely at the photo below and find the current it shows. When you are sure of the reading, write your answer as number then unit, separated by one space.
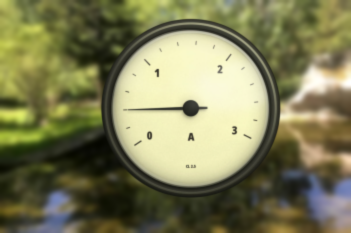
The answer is 0.4 A
